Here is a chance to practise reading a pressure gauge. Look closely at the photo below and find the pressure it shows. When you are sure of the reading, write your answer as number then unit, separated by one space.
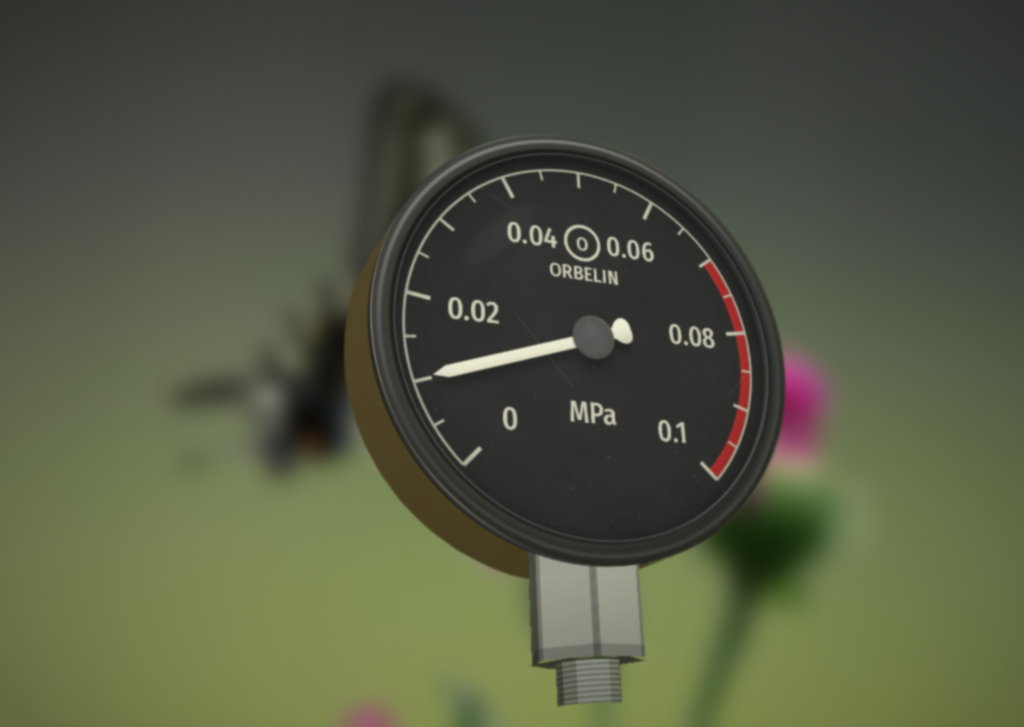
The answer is 0.01 MPa
